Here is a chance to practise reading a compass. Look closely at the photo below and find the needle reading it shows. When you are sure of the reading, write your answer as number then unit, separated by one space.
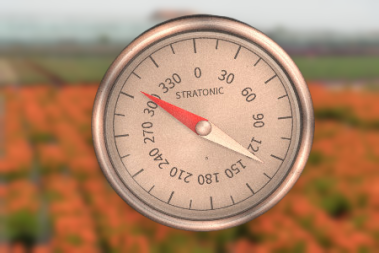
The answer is 307.5 °
